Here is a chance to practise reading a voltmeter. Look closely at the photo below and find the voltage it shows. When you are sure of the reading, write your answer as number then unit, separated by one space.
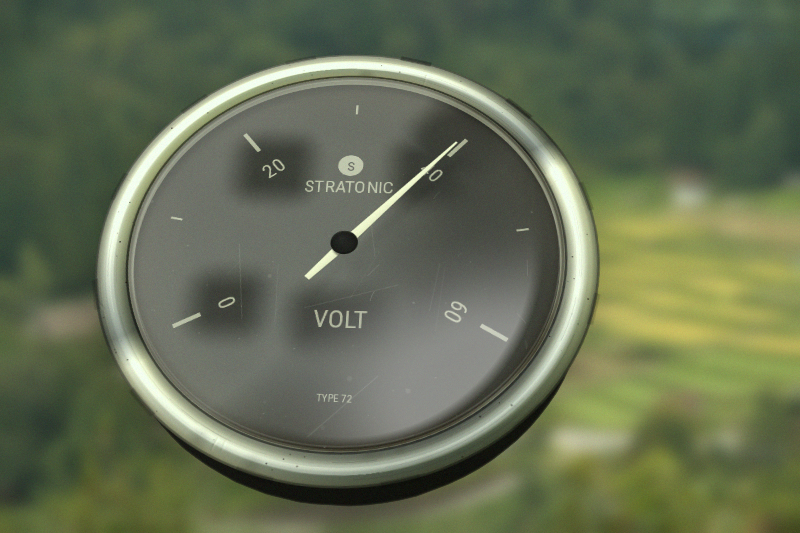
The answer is 40 V
